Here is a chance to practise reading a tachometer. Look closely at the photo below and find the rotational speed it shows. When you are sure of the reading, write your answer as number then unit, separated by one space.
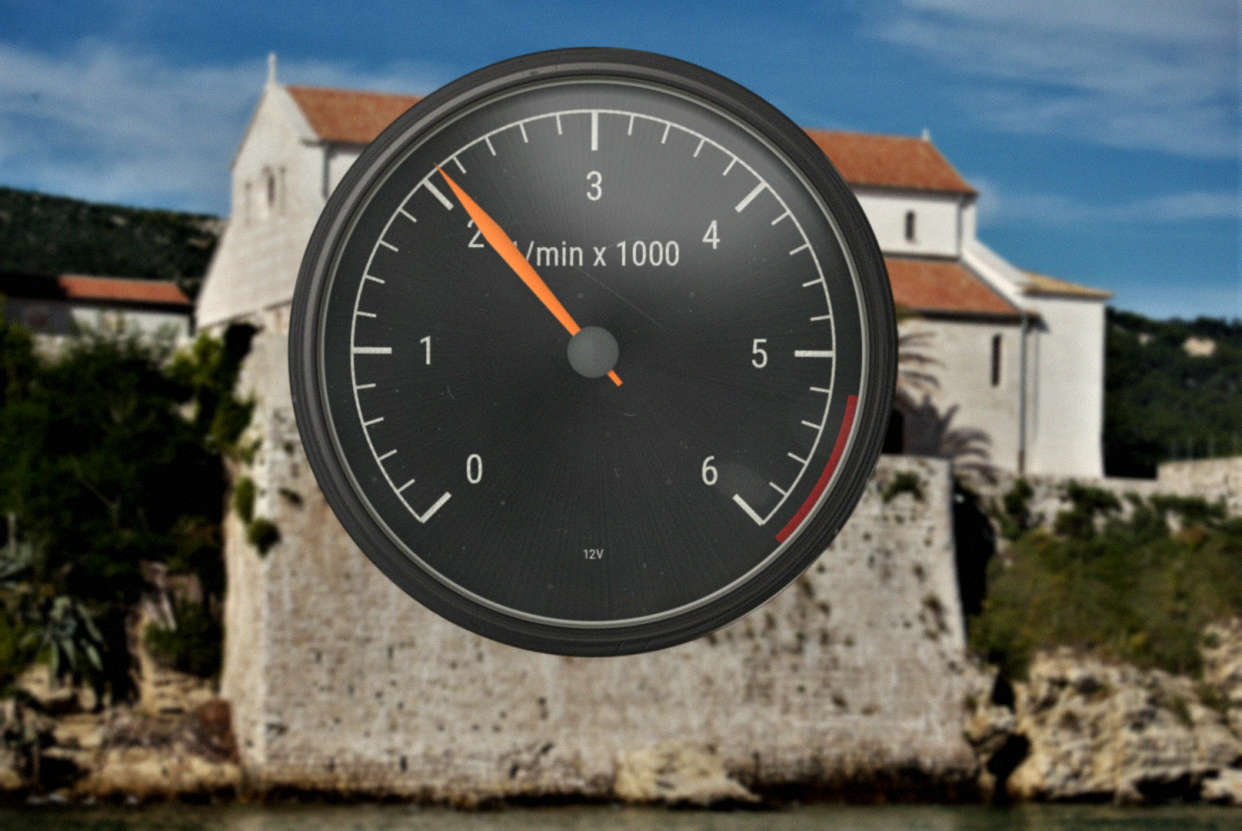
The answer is 2100 rpm
